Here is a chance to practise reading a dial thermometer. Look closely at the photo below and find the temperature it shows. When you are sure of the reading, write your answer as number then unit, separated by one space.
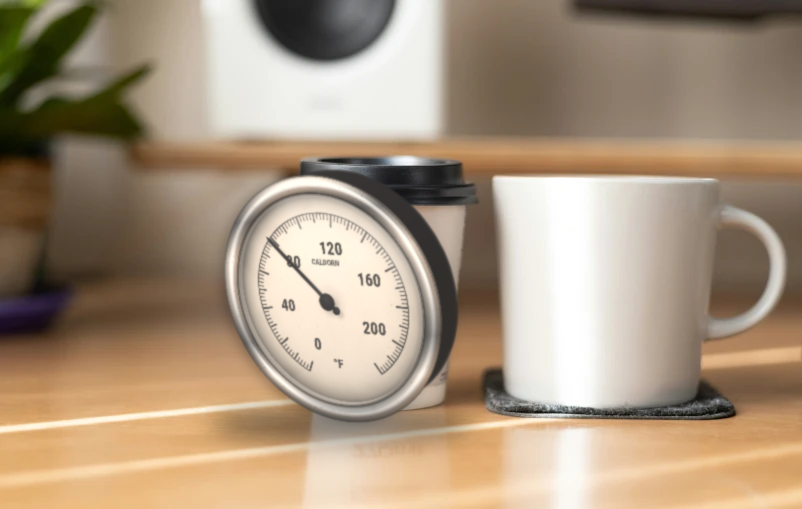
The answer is 80 °F
